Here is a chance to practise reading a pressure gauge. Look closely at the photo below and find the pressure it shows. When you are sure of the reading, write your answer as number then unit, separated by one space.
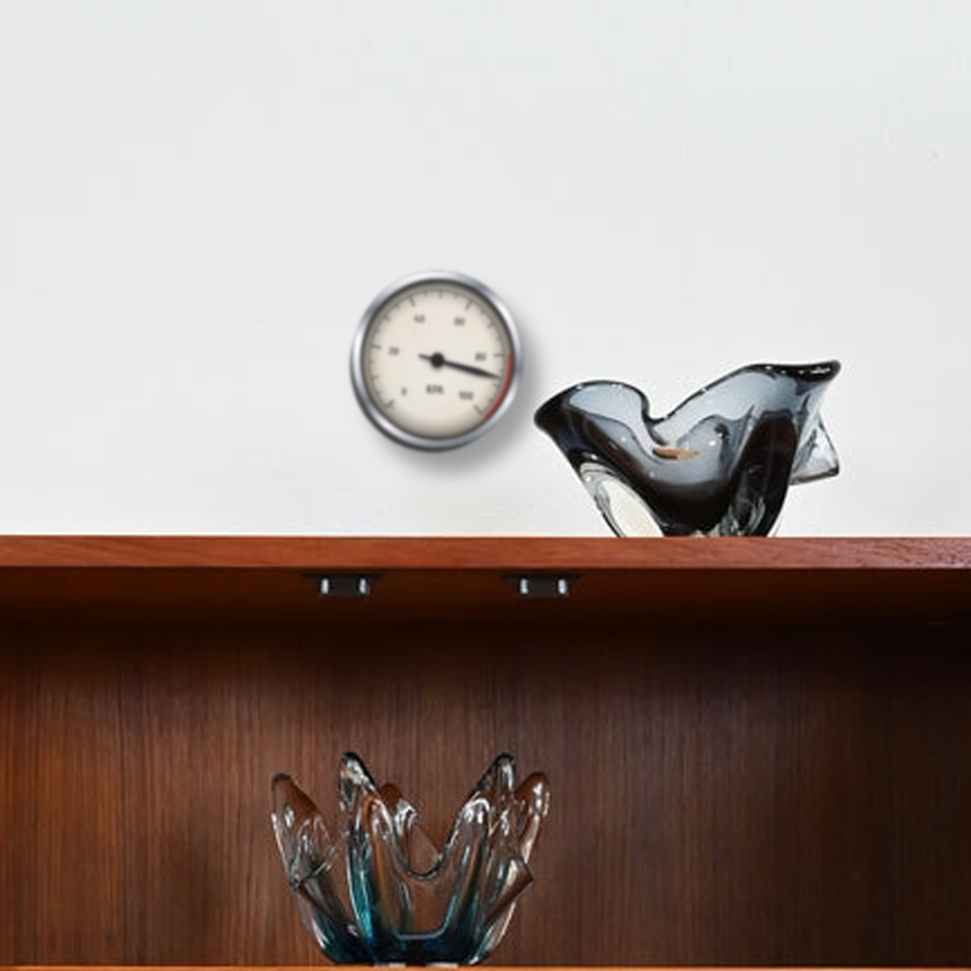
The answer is 87.5 kPa
